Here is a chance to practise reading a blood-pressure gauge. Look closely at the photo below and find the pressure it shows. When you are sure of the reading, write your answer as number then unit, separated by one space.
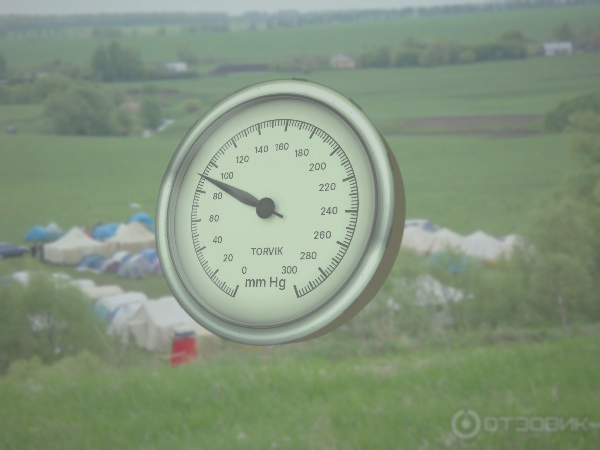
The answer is 90 mmHg
